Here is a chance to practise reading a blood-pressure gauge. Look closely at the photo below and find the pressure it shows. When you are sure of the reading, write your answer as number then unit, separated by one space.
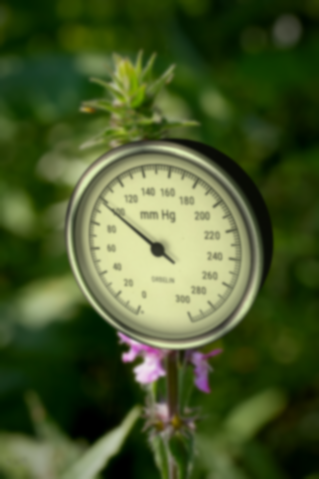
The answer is 100 mmHg
